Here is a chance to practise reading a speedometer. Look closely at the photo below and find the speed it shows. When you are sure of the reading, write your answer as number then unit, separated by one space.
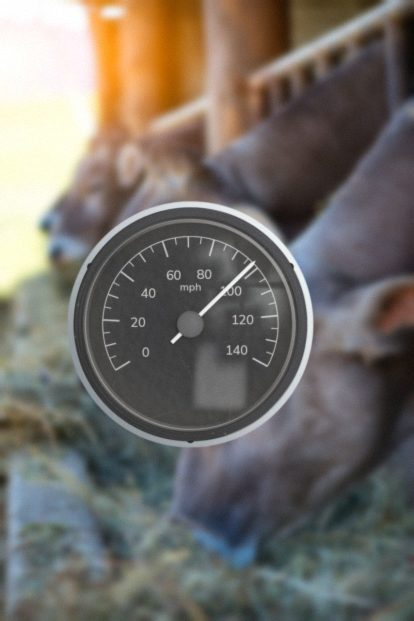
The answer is 97.5 mph
